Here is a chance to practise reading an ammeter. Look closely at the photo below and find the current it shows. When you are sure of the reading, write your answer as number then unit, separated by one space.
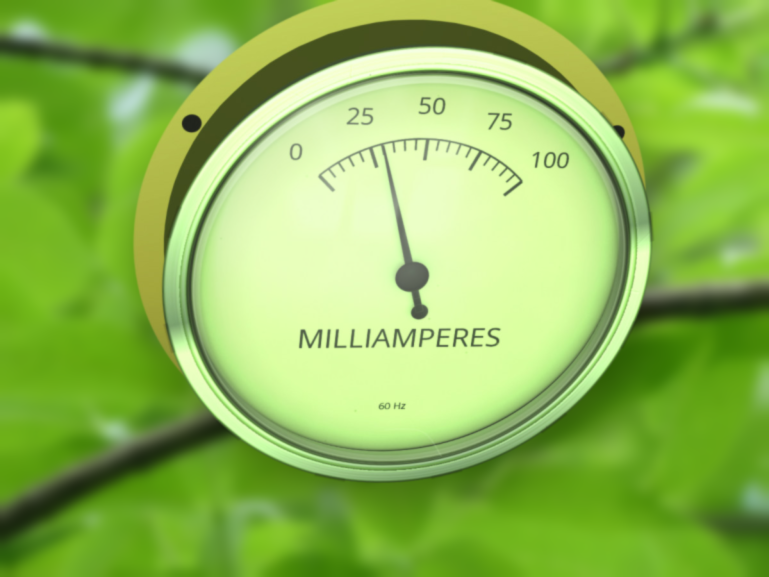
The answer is 30 mA
